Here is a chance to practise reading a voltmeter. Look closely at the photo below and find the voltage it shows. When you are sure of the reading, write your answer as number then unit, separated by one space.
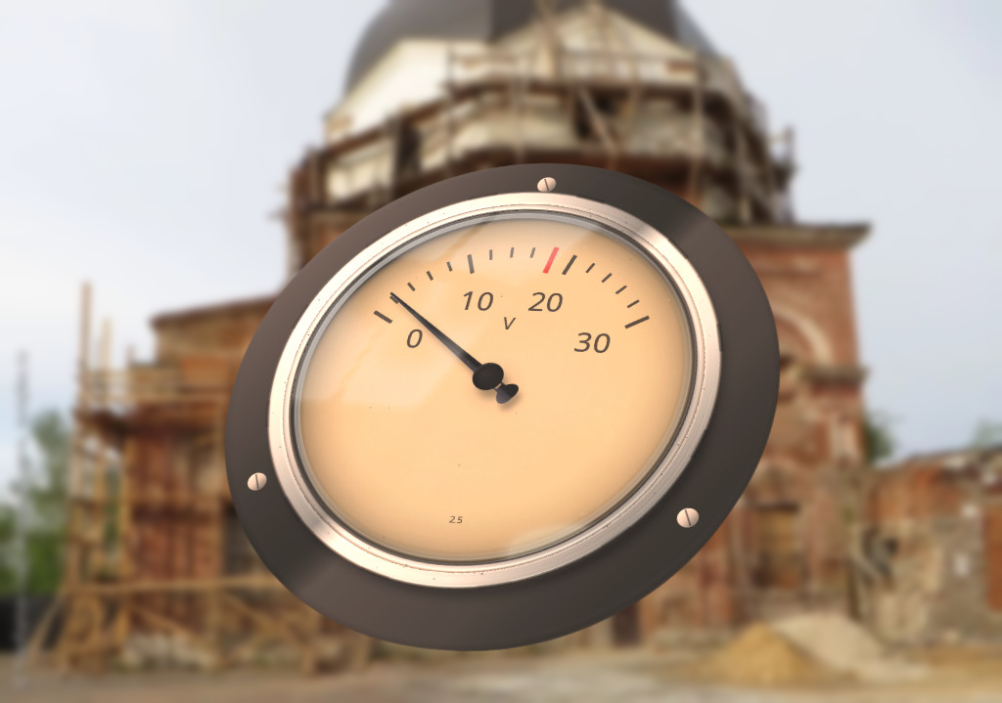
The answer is 2 V
